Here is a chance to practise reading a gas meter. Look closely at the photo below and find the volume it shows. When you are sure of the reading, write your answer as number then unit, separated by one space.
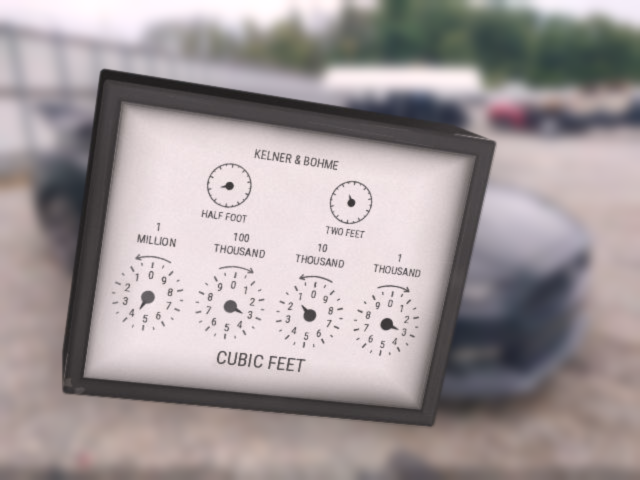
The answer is 431300 ft³
